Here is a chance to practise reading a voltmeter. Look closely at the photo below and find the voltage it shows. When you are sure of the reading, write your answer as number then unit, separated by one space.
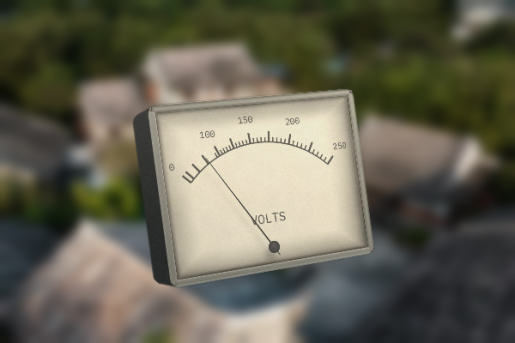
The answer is 75 V
